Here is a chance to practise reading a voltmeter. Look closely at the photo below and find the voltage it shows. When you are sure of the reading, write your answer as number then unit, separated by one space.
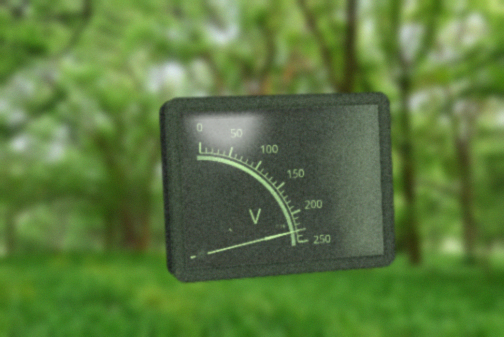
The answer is 230 V
